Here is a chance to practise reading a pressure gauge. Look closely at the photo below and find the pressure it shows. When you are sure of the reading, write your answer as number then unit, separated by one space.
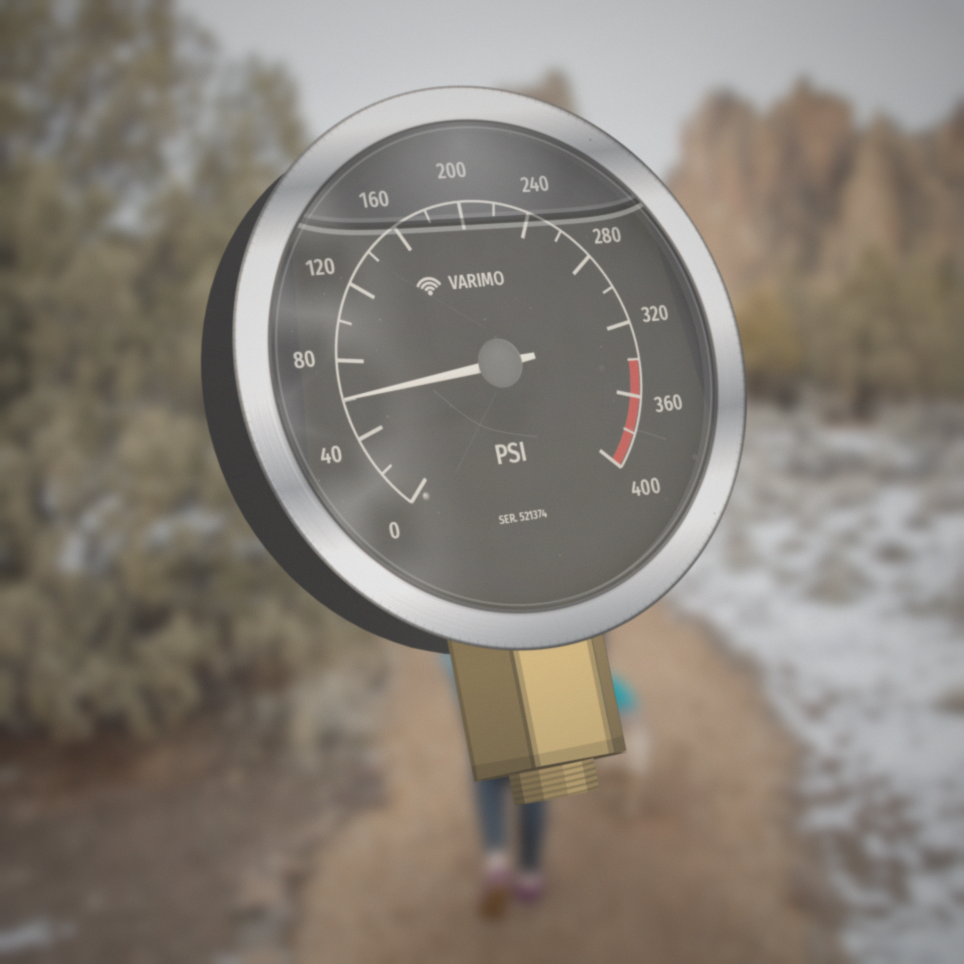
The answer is 60 psi
